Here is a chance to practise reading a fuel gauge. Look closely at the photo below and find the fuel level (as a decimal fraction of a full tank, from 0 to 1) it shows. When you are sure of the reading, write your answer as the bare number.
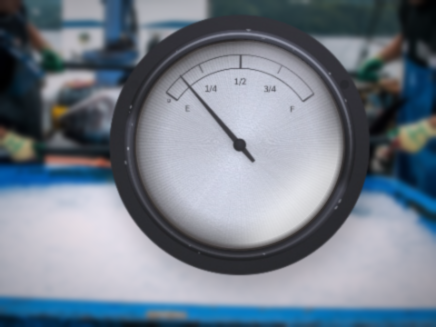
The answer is 0.125
